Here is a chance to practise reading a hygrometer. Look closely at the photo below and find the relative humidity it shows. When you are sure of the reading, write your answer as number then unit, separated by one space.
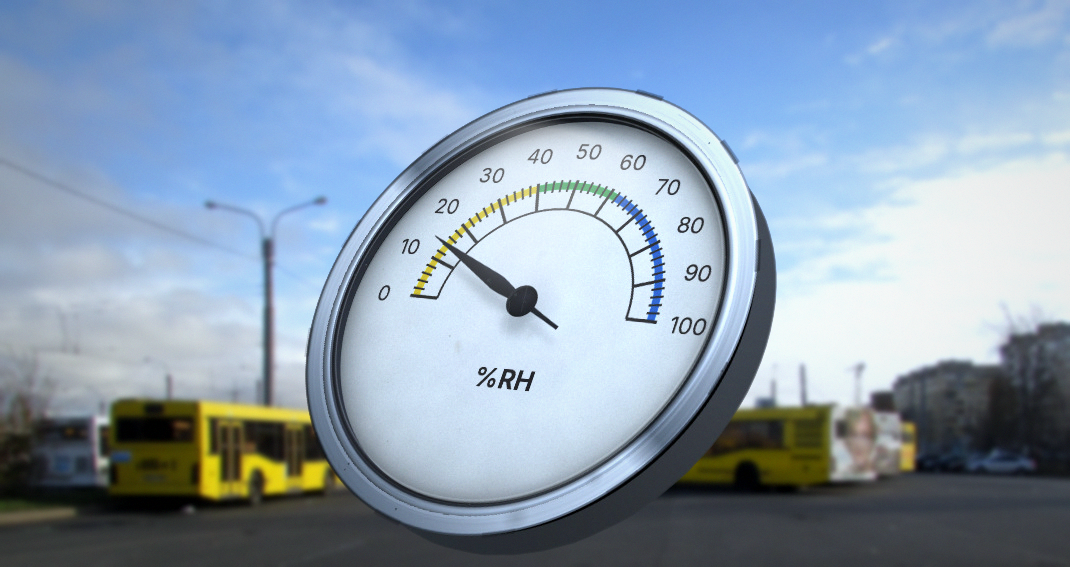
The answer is 14 %
